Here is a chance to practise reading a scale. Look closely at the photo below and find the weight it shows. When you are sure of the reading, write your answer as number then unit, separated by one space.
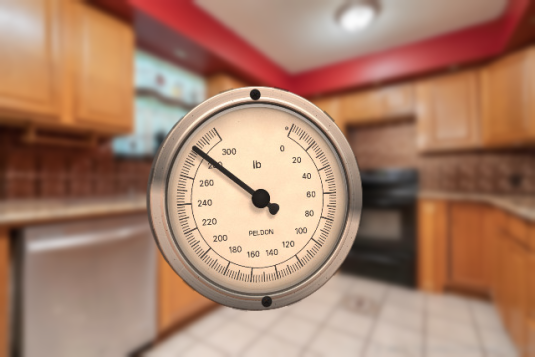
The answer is 280 lb
